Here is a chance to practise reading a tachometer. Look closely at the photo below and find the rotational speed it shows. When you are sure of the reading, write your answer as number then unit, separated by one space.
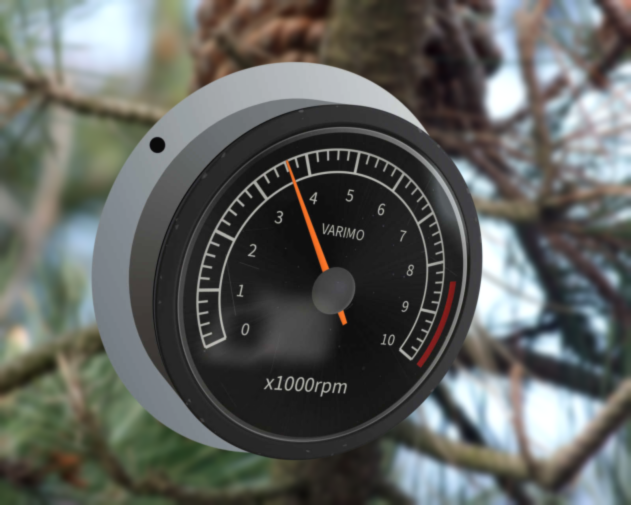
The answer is 3600 rpm
